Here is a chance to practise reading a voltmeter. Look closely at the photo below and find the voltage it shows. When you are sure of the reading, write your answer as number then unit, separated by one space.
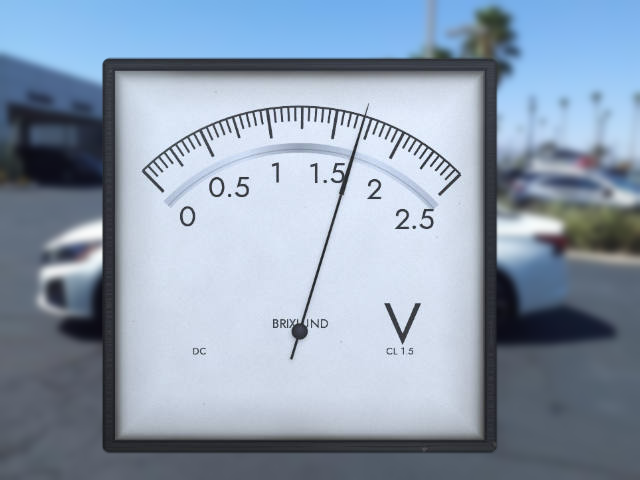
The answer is 1.7 V
